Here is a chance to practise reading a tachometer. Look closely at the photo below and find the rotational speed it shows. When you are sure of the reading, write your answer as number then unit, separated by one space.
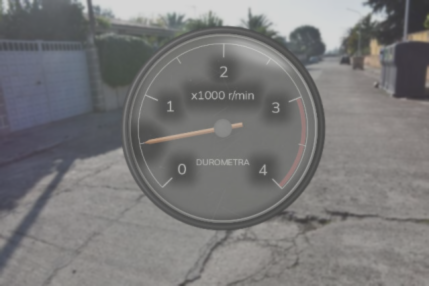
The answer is 500 rpm
